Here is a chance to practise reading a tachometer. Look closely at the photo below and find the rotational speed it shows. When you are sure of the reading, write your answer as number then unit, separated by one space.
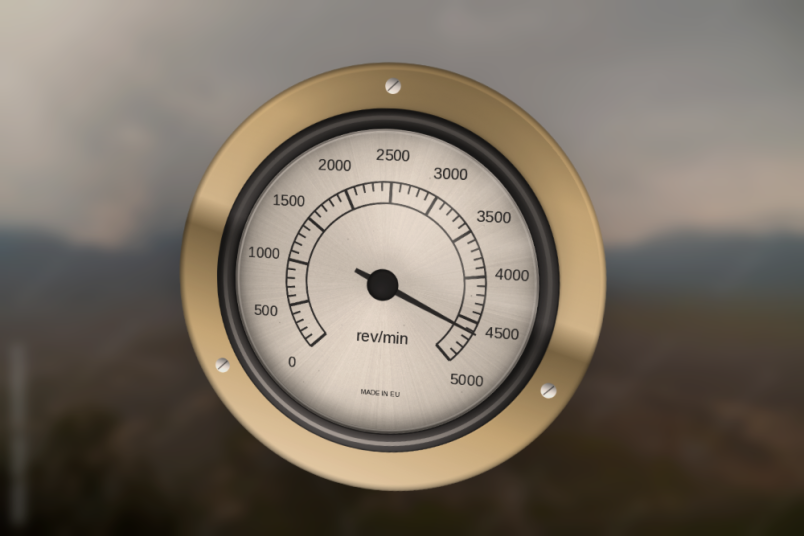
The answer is 4600 rpm
